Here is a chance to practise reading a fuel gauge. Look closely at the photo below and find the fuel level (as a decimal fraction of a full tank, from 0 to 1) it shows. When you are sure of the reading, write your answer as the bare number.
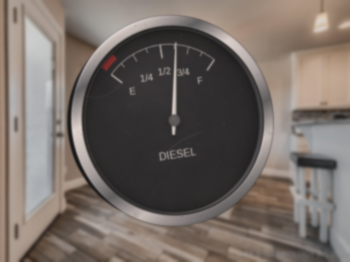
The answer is 0.625
